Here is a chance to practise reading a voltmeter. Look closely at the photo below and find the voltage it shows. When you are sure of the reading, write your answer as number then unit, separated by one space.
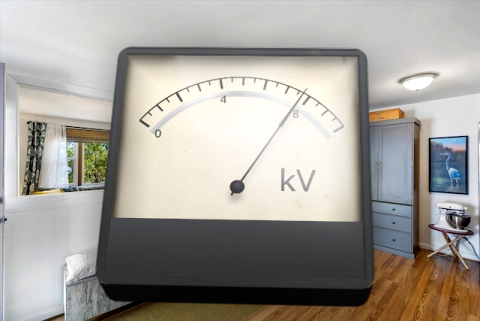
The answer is 7.75 kV
